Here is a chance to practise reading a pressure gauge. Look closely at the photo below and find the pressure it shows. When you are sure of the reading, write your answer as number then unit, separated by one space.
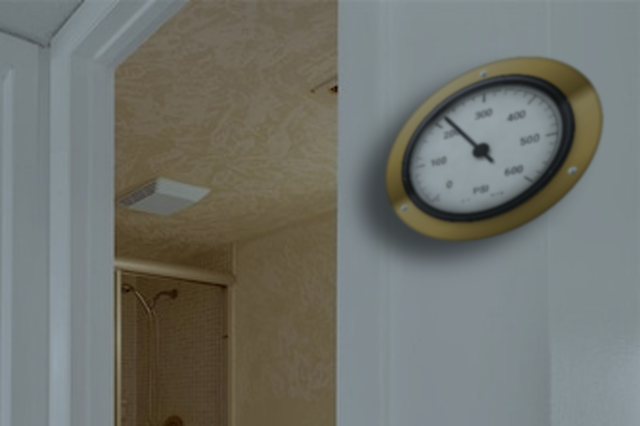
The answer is 220 psi
